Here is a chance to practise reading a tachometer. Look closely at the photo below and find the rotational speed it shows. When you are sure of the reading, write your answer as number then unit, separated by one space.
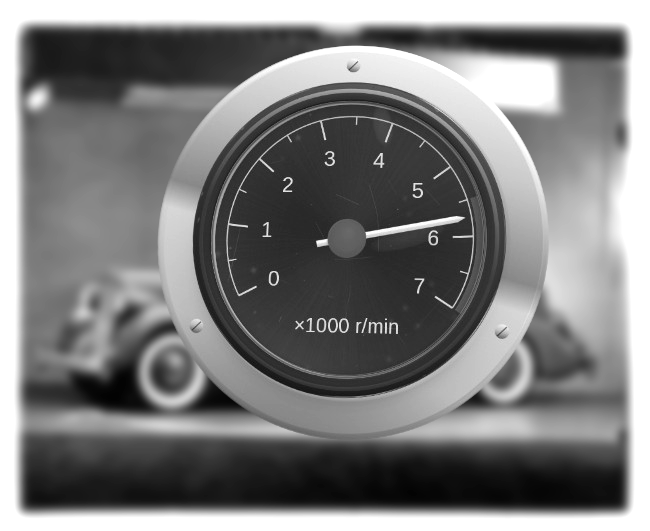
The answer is 5750 rpm
